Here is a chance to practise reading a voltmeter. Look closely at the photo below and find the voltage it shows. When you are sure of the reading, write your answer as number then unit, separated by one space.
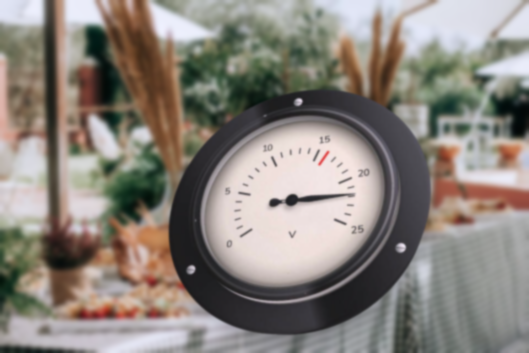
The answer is 22 V
